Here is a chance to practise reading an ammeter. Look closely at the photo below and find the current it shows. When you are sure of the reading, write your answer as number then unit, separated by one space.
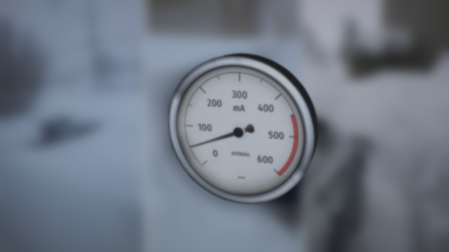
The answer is 50 mA
